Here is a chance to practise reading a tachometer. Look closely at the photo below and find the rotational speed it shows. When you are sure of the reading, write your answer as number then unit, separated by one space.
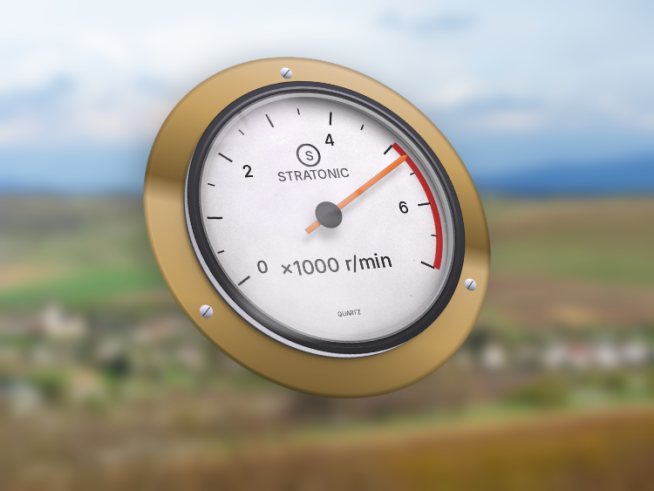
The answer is 5250 rpm
